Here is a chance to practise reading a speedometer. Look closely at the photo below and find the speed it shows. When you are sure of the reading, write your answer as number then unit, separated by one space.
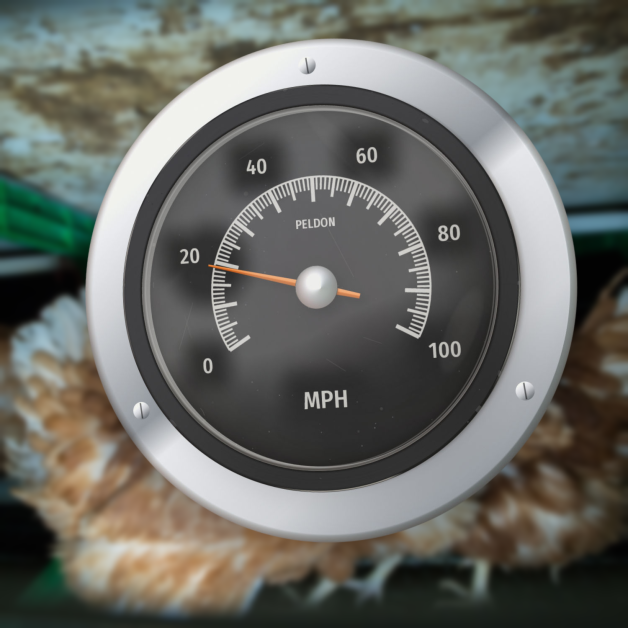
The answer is 19 mph
